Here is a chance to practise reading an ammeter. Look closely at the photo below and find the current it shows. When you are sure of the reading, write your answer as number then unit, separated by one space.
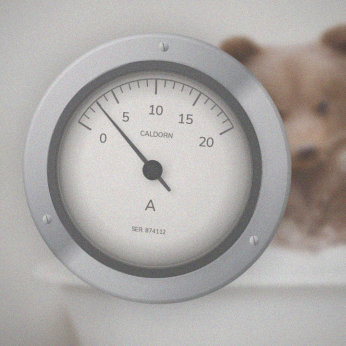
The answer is 3 A
